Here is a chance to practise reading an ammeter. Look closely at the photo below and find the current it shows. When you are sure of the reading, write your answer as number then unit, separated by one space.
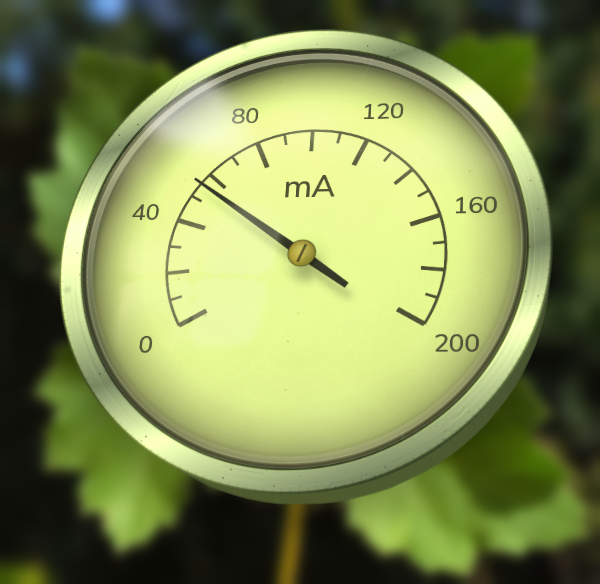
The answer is 55 mA
